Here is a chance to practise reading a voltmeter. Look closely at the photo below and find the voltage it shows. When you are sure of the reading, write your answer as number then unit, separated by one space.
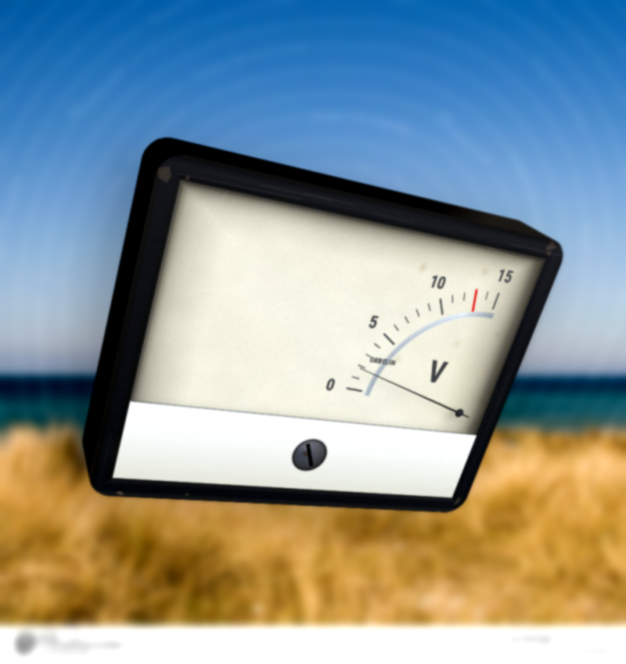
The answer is 2 V
